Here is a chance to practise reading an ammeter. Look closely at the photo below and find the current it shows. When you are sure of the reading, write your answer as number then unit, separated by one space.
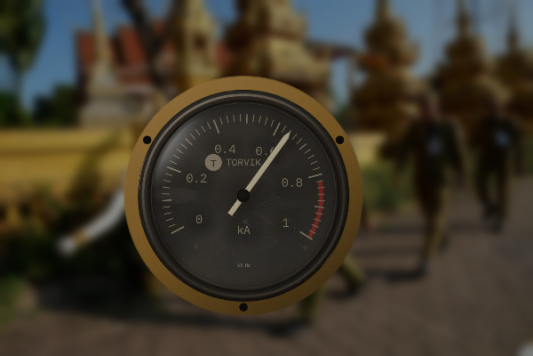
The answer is 0.64 kA
